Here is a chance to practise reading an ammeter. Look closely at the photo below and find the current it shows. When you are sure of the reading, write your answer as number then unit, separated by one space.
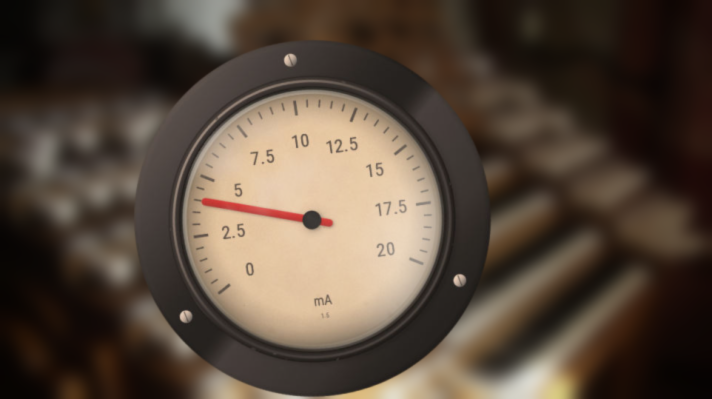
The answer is 4 mA
